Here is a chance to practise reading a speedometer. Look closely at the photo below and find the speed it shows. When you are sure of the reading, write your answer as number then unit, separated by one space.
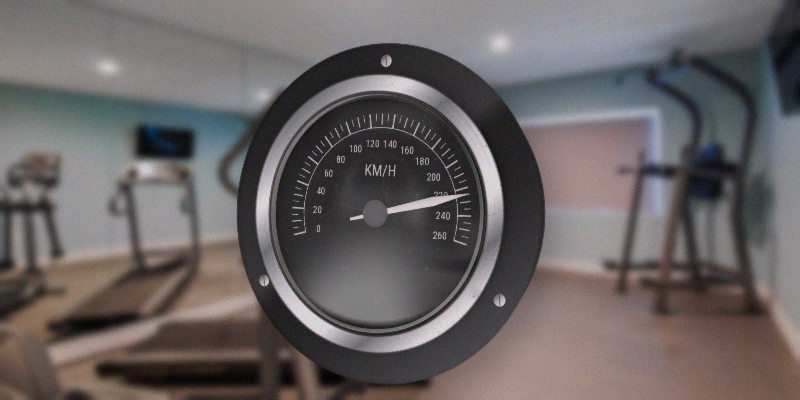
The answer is 225 km/h
